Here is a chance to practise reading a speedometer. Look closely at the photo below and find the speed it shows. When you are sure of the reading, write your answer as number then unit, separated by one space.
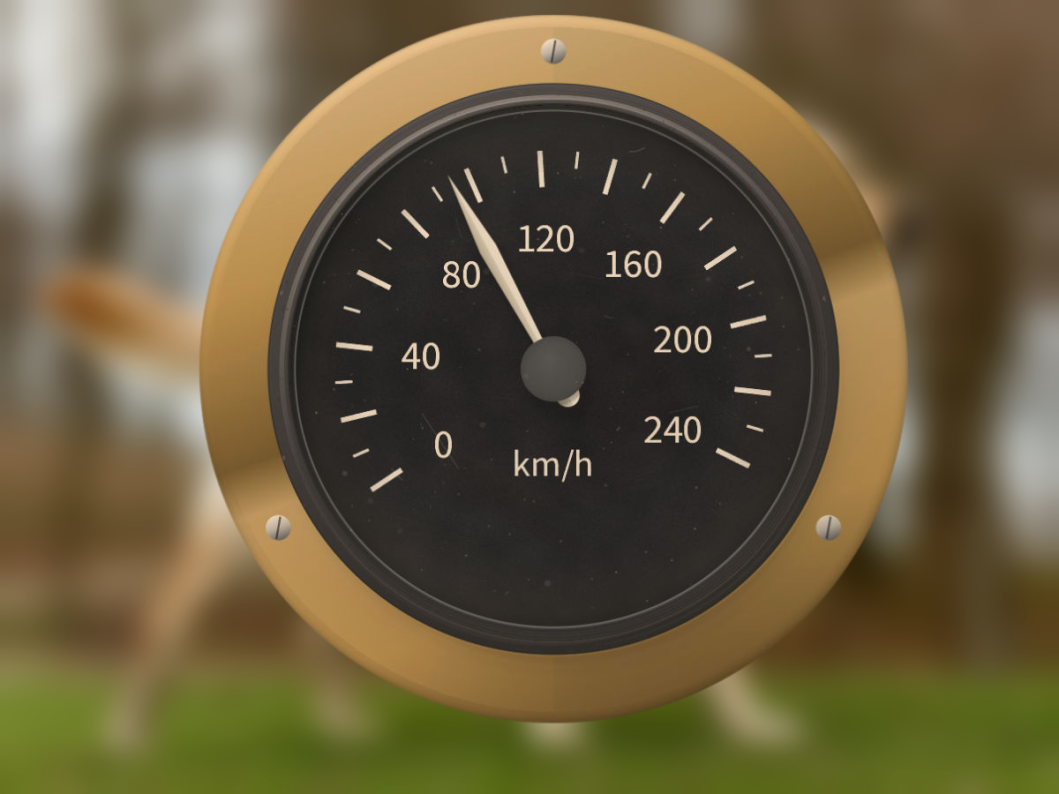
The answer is 95 km/h
